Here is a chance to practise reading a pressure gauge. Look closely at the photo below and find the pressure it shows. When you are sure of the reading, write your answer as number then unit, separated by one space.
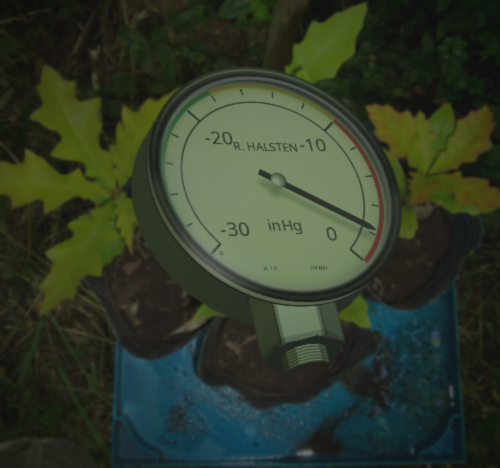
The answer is -2 inHg
